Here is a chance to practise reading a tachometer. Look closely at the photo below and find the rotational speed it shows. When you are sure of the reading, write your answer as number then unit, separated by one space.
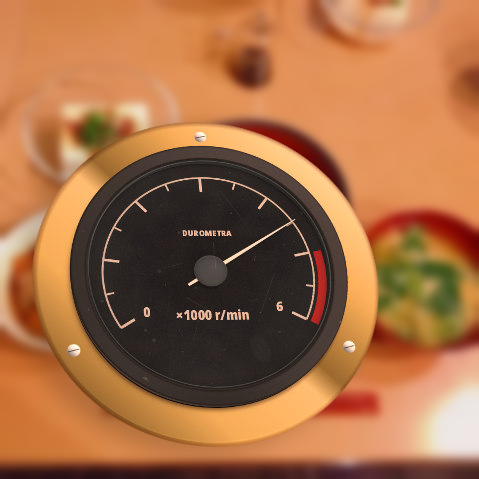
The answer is 4500 rpm
